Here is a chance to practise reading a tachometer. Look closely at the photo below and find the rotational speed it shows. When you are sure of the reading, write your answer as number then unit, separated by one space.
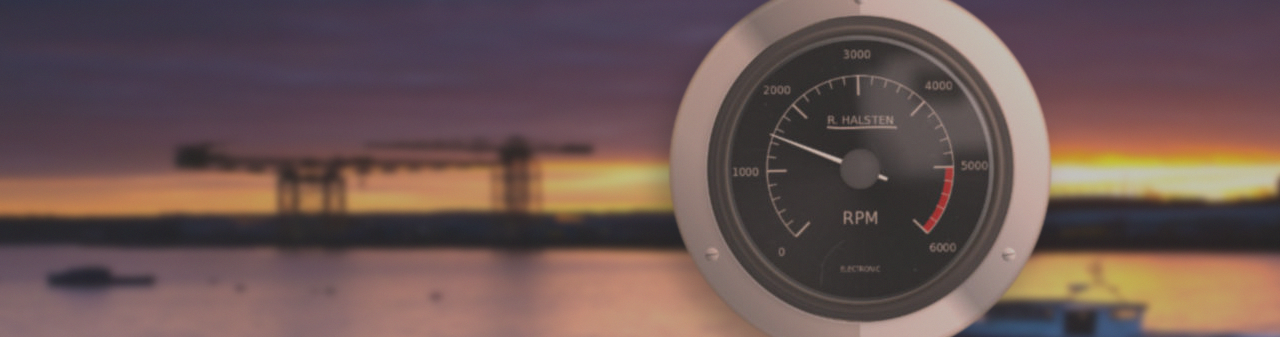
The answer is 1500 rpm
